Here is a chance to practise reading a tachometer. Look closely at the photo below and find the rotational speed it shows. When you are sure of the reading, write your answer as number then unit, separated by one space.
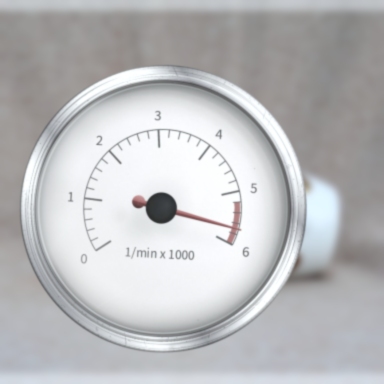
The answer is 5700 rpm
